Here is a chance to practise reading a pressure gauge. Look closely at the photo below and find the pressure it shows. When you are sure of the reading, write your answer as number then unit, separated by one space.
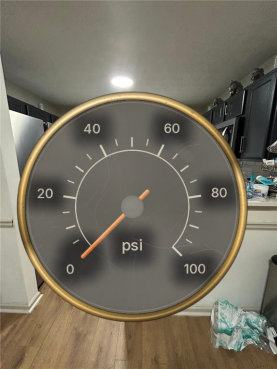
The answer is 0 psi
